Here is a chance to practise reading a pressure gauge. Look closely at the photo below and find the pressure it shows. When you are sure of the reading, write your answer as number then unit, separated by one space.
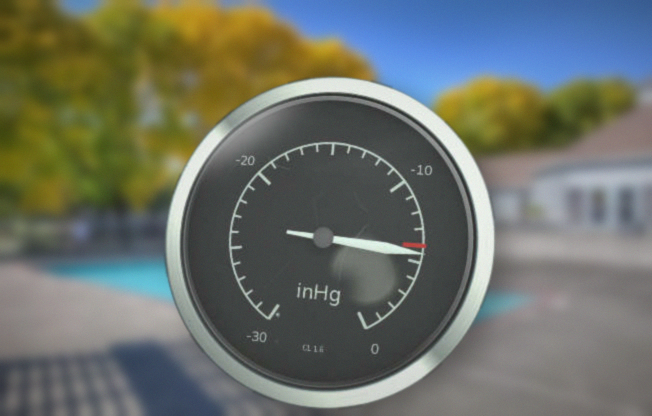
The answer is -5.5 inHg
